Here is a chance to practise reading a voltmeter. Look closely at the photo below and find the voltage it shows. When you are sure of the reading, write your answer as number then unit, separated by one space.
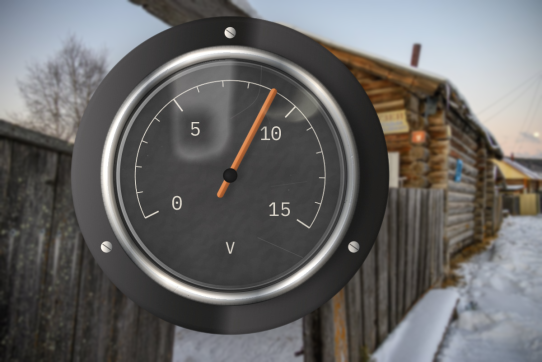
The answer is 9 V
